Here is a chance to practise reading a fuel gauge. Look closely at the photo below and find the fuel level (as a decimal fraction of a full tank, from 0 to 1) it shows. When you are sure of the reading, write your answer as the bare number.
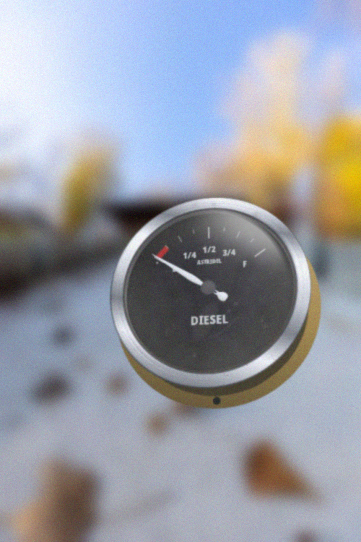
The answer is 0
